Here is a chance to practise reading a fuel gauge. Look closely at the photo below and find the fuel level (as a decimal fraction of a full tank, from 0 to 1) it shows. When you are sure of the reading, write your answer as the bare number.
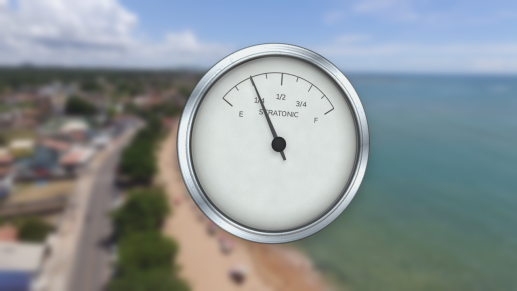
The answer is 0.25
